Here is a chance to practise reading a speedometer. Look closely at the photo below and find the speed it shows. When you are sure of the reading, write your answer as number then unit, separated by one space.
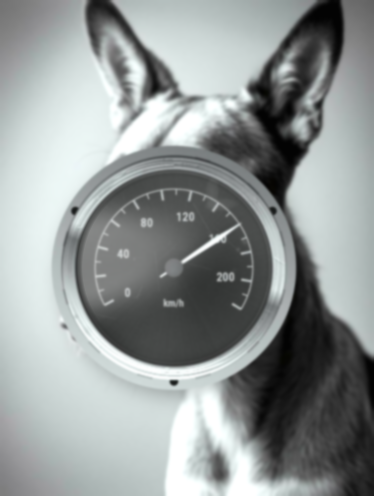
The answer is 160 km/h
